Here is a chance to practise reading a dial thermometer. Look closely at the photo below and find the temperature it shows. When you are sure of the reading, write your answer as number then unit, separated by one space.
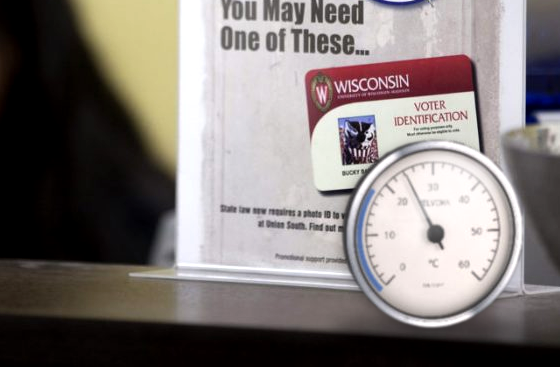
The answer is 24 °C
